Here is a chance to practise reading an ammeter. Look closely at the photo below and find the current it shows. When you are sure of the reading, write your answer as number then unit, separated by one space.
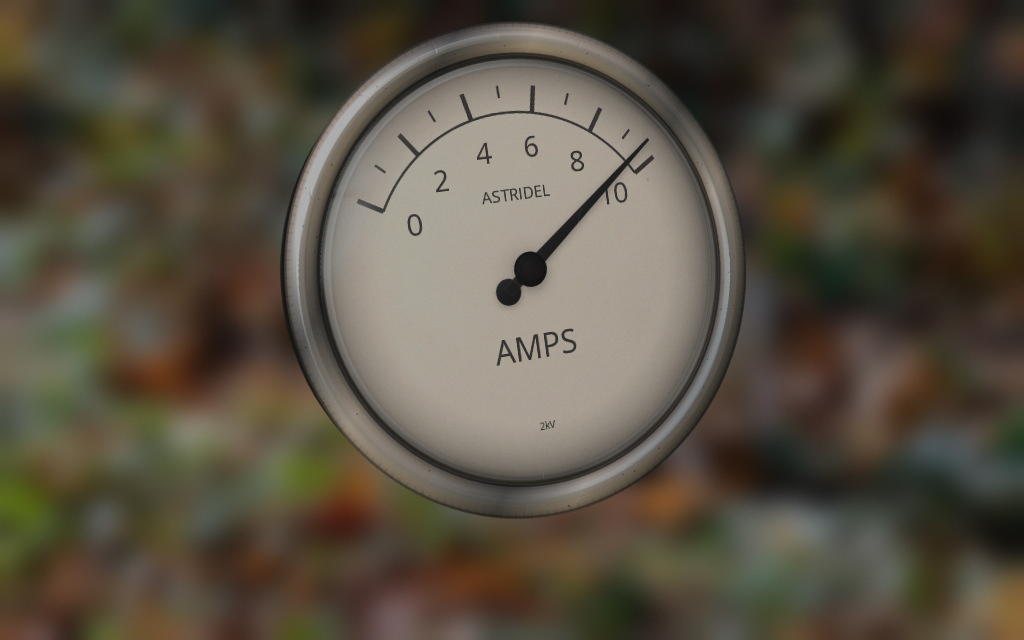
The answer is 9.5 A
